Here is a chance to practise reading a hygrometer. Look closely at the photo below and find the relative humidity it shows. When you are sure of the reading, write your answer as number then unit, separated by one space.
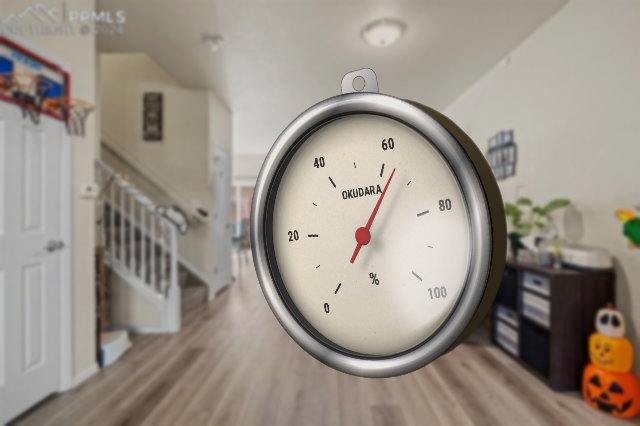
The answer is 65 %
